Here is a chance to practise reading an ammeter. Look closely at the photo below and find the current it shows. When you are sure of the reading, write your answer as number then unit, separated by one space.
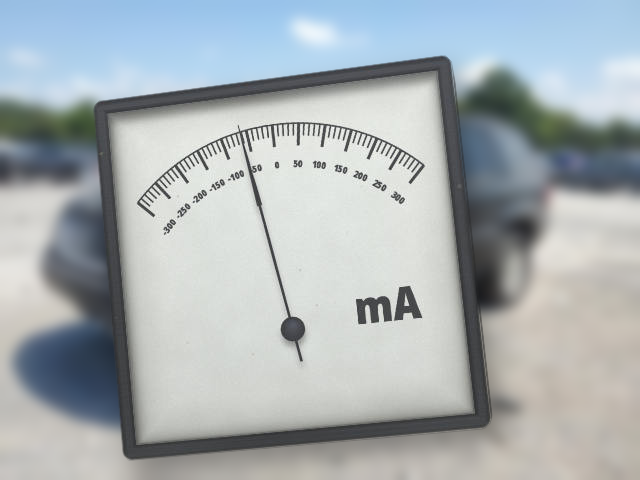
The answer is -60 mA
